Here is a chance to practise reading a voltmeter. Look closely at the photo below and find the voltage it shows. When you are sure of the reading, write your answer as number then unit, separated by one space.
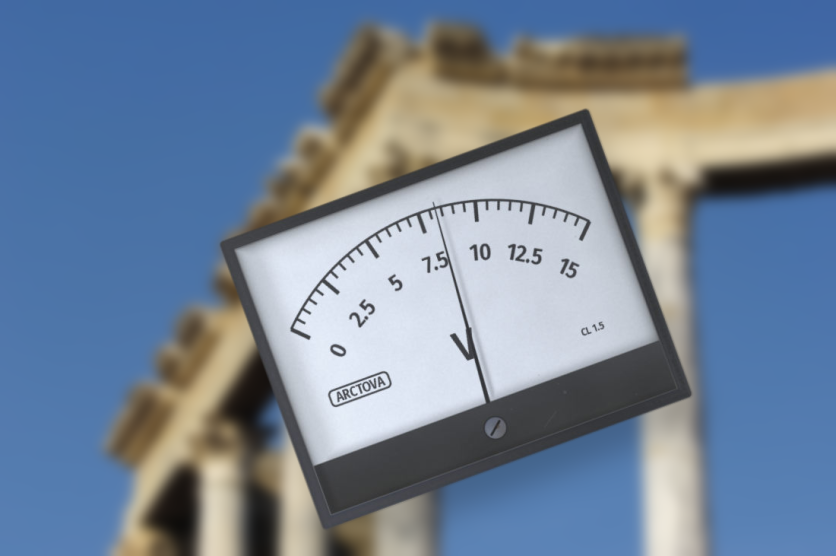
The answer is 8.25 V
